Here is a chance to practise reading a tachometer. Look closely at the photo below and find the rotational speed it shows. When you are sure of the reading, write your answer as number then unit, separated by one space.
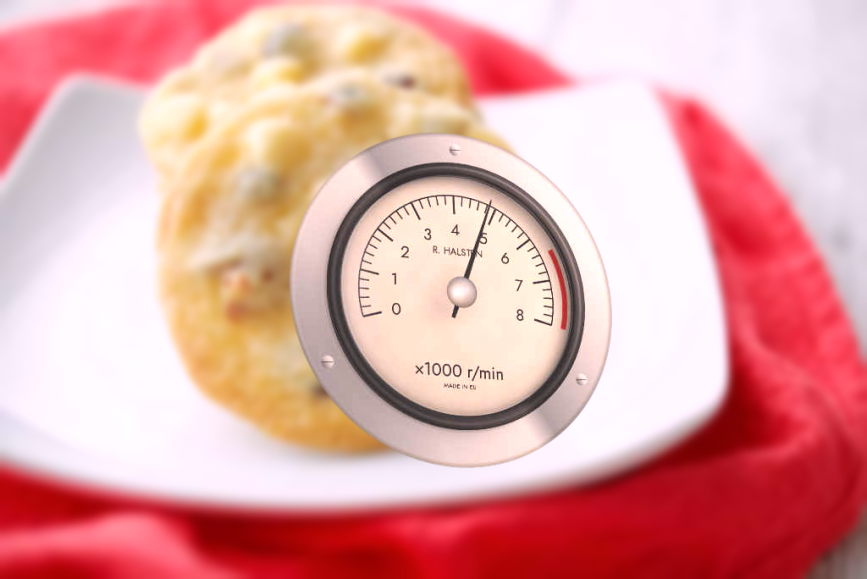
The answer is 4800 rpm
